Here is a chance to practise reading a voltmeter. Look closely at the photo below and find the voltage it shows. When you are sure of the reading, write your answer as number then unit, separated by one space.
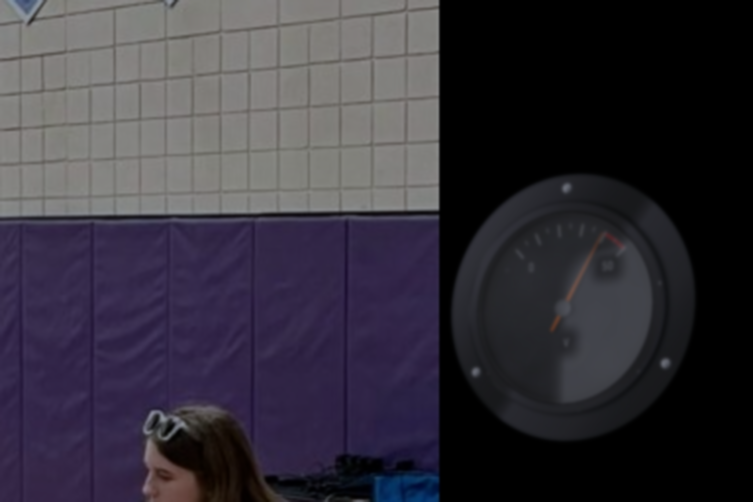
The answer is 40 V
